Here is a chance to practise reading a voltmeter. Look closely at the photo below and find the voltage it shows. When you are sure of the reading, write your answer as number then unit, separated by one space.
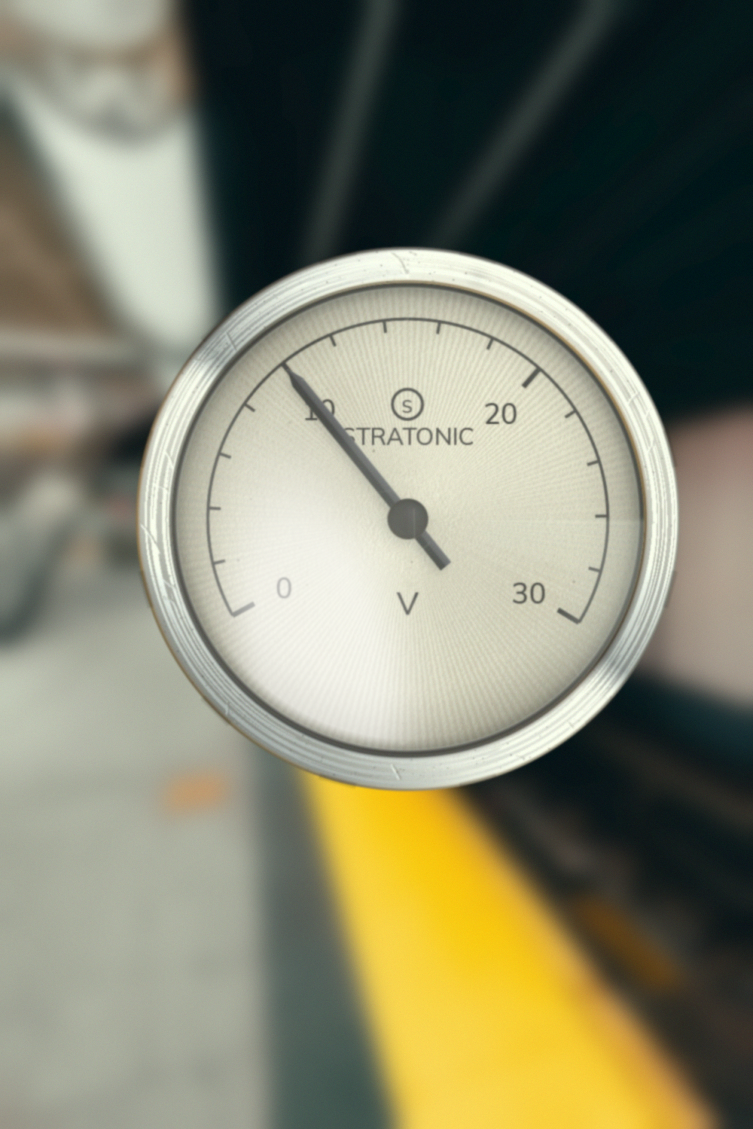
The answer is 10 V
